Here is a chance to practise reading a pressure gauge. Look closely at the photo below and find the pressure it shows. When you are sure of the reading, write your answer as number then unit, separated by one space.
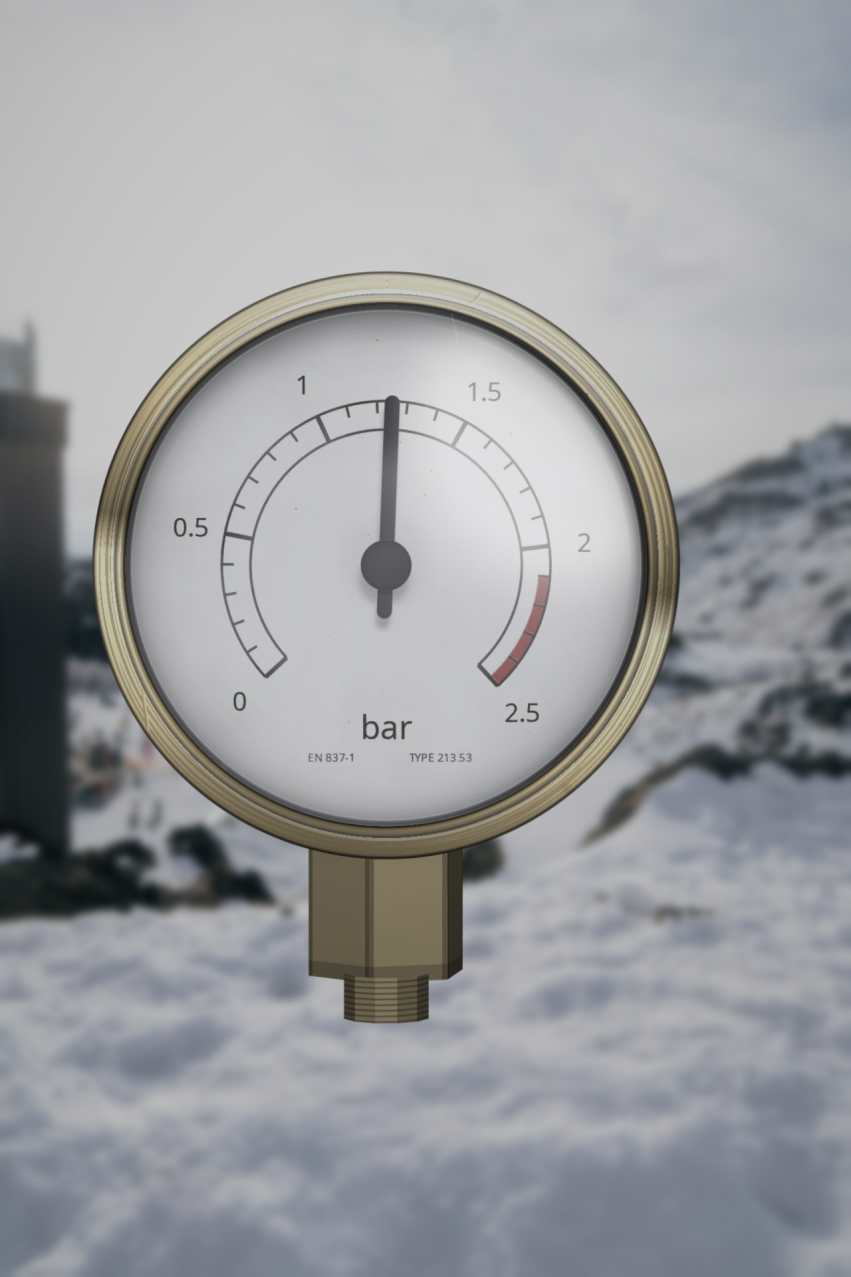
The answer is 1.25 bar
